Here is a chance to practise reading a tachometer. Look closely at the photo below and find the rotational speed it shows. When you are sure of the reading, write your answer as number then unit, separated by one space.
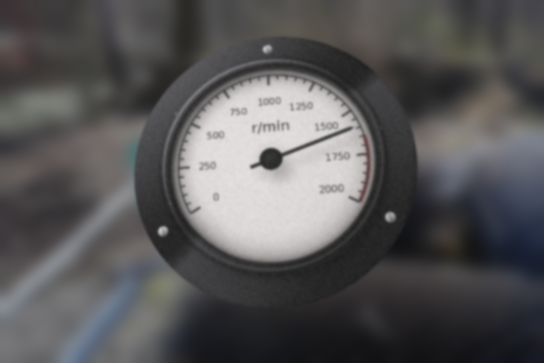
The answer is 1600 rpm
